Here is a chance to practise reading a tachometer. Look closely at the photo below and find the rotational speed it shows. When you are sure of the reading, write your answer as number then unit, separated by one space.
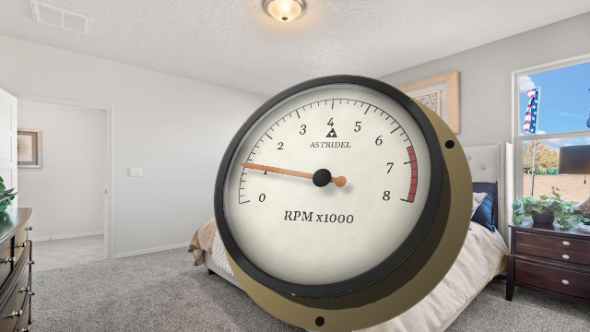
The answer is 1000 rpm
